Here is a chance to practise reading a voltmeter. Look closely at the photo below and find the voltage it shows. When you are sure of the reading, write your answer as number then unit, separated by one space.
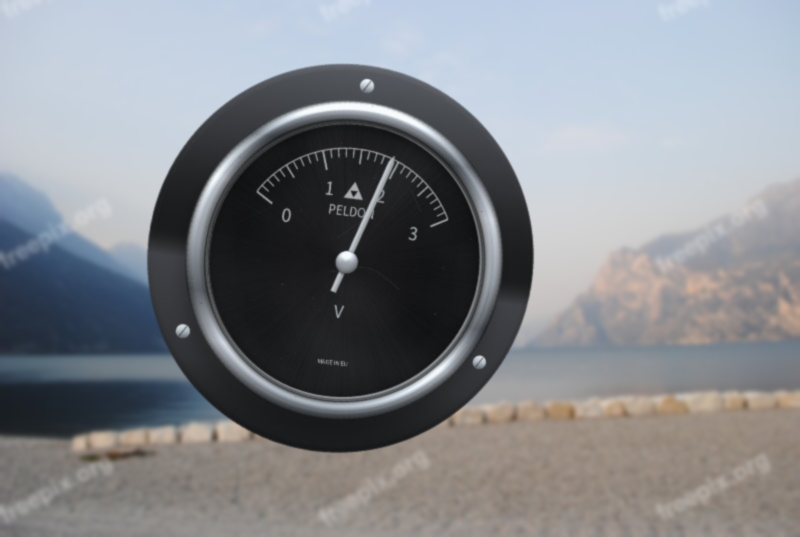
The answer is 1.9 V
